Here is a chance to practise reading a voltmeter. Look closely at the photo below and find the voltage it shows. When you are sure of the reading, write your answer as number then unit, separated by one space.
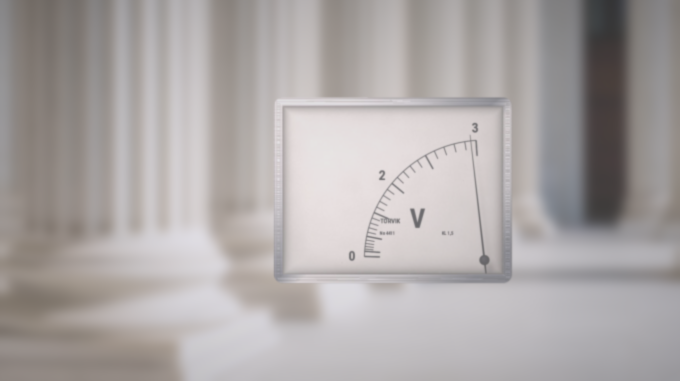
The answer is 2.95 V
